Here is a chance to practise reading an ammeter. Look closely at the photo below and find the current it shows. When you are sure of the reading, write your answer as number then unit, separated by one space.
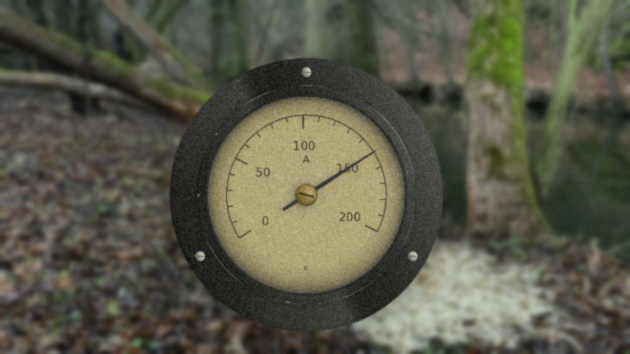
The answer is 150 A
